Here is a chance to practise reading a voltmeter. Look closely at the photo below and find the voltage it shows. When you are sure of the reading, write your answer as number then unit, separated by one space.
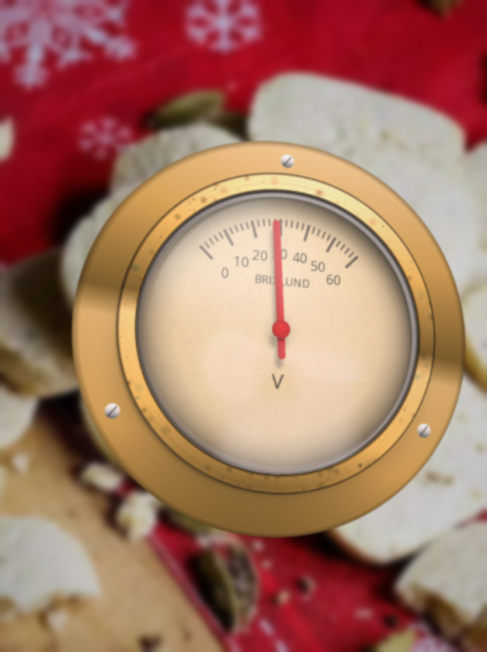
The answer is 28 V
